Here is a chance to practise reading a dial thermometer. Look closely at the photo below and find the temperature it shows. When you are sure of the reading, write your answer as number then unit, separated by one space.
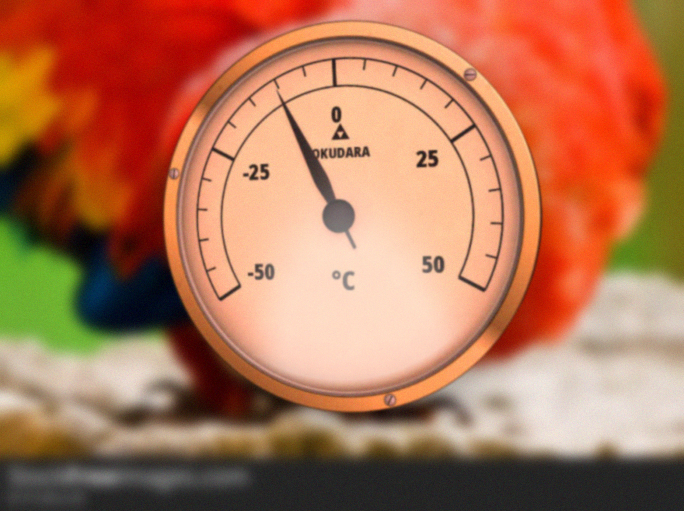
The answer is -10 °C
